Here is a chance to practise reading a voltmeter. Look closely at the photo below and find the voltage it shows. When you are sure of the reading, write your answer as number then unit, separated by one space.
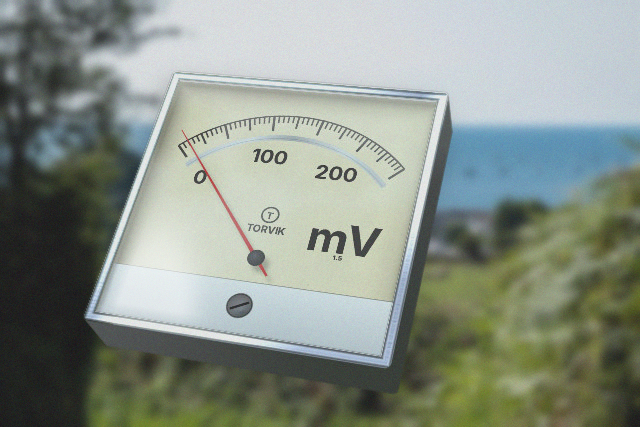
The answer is 10 mV
